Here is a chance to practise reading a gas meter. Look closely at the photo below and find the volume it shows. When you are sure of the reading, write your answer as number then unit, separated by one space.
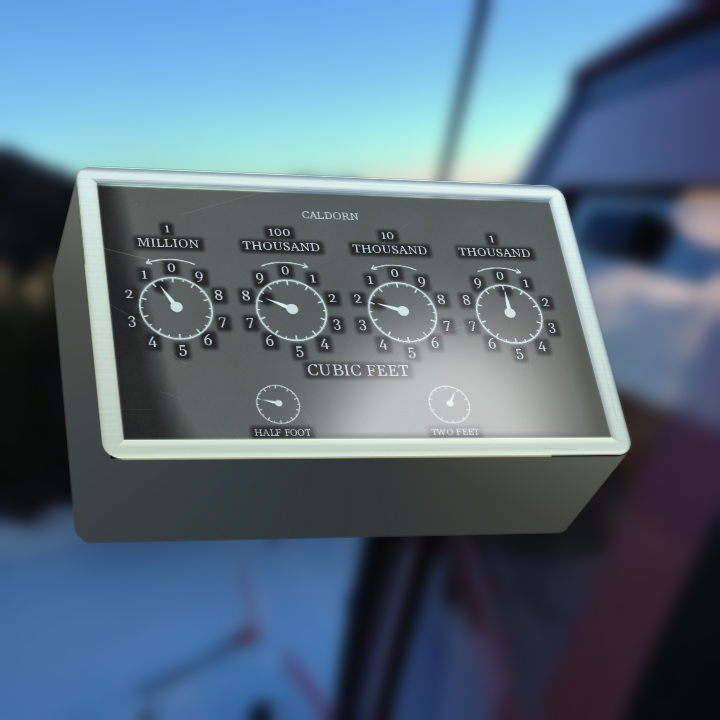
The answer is 82000 ft³
